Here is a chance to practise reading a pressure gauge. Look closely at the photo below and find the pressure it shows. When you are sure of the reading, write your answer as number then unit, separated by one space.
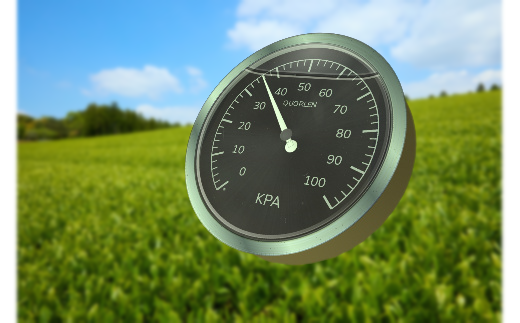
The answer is 36 kPa
